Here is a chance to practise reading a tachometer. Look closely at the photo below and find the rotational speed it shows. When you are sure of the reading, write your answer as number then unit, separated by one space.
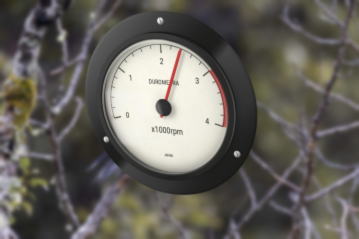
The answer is 2400 rpm
